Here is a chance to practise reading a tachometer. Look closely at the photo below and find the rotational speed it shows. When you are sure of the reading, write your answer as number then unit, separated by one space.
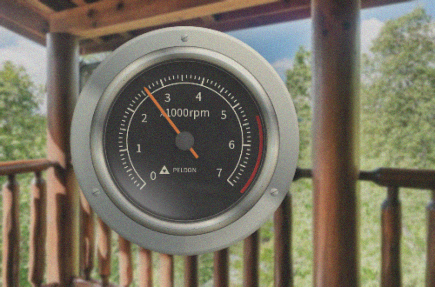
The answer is 2600 rpm
